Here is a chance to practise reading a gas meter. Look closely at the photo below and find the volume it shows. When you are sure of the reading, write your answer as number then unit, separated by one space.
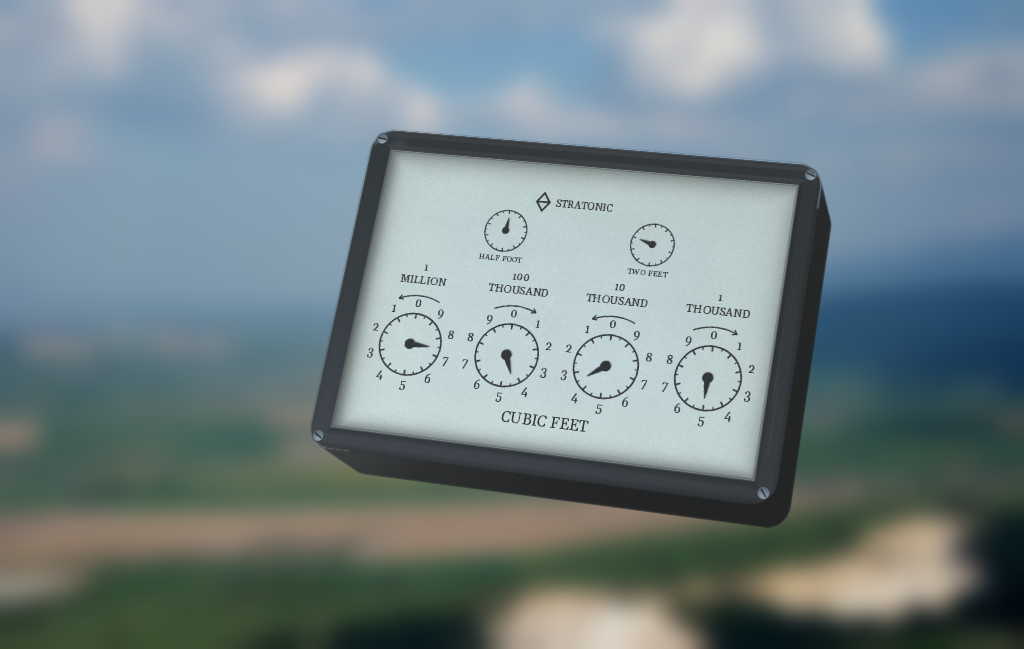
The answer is 743500 ft³
